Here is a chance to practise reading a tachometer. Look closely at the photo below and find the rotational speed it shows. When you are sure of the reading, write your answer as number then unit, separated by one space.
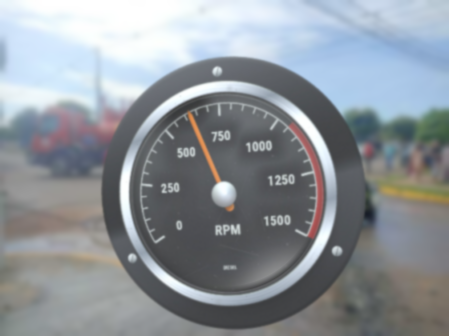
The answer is 625 rpm
